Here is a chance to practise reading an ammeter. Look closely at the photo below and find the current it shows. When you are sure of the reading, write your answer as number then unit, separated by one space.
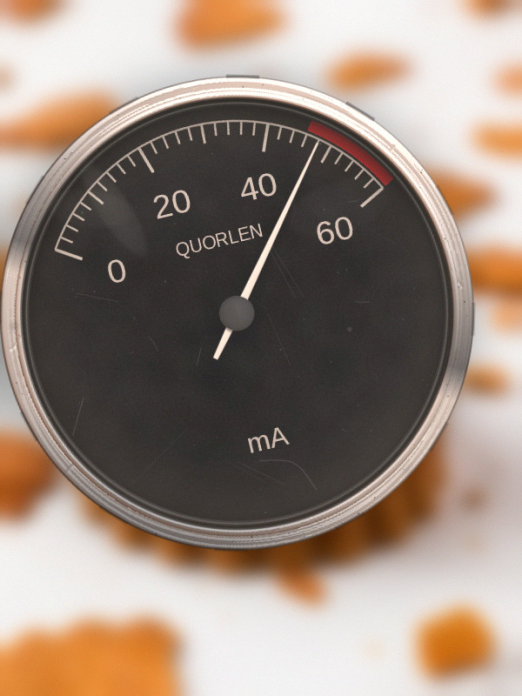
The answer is 48 mA
